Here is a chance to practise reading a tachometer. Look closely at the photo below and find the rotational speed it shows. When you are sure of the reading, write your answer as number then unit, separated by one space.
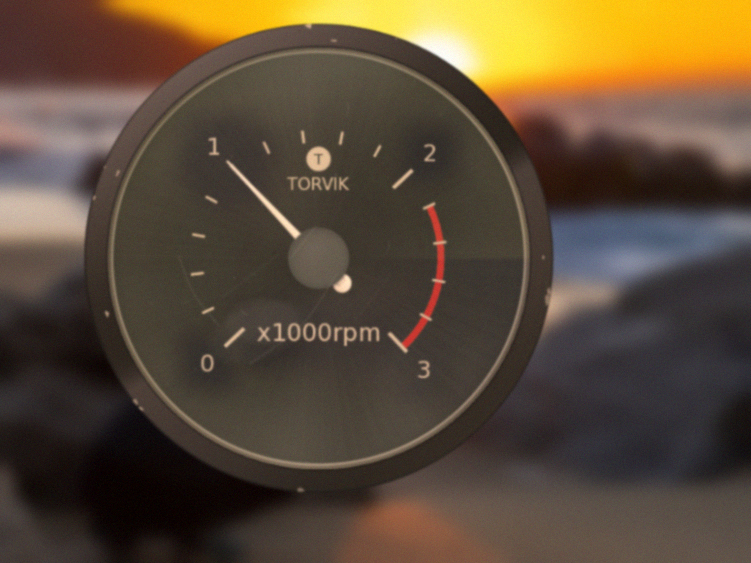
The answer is 1000 rpm
